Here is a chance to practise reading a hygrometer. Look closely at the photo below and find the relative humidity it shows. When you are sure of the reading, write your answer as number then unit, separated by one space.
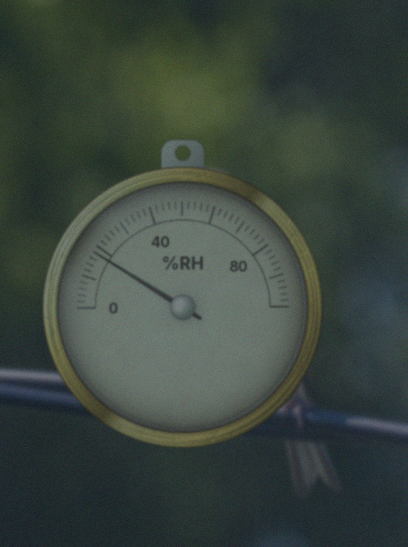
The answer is 18 %
